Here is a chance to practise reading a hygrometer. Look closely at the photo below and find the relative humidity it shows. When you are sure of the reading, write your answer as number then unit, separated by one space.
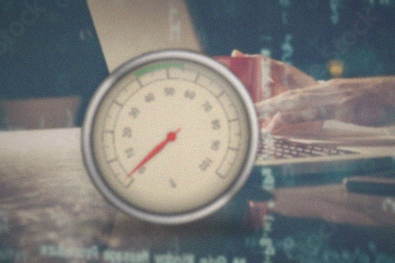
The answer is 2.5 %
